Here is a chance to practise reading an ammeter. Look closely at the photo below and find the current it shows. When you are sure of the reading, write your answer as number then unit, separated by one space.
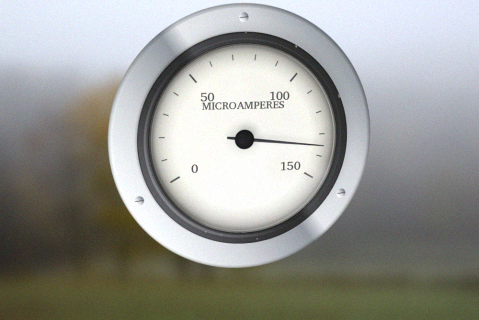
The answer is 135 µA
